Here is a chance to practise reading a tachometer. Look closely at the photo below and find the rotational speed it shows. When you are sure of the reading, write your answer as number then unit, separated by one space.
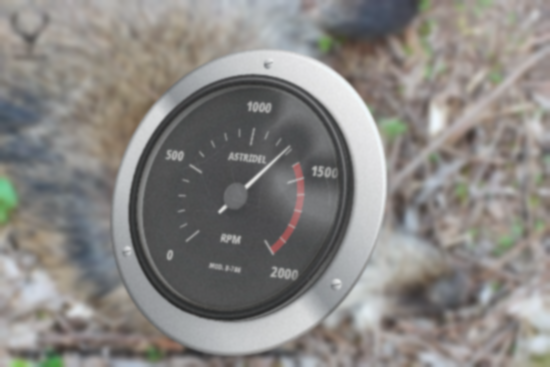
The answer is 1300 rpm
